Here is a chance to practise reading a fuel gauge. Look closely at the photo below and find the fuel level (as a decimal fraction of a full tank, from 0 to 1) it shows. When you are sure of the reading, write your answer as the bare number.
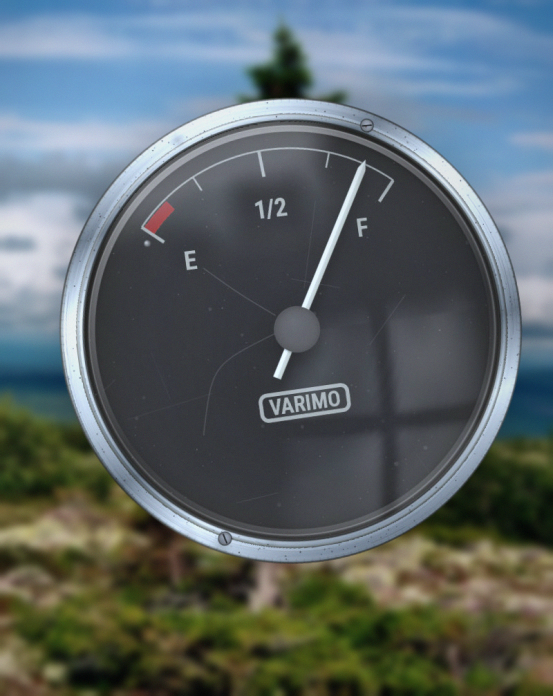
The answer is 0.875
